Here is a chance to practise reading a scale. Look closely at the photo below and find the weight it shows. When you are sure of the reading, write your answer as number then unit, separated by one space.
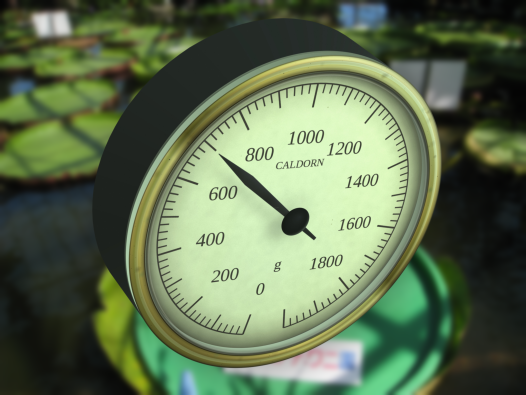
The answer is 700 g
